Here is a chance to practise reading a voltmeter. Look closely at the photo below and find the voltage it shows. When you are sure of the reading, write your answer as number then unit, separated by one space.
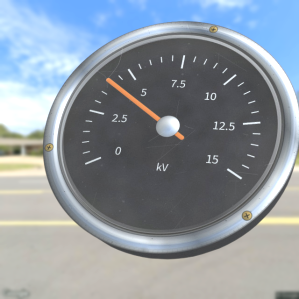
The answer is 4 kV
